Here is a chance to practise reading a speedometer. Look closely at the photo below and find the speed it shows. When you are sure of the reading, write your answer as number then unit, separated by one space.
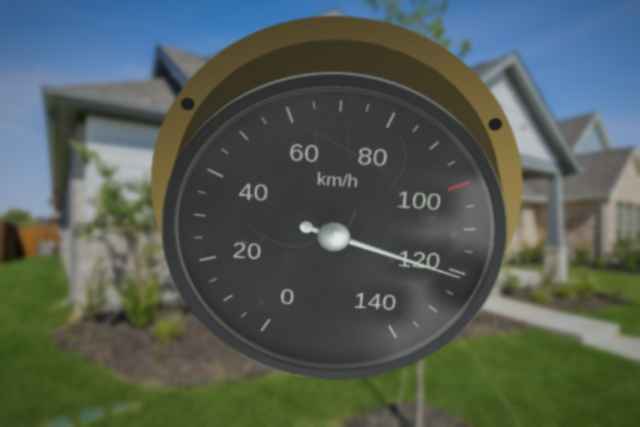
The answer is 120 km/h
